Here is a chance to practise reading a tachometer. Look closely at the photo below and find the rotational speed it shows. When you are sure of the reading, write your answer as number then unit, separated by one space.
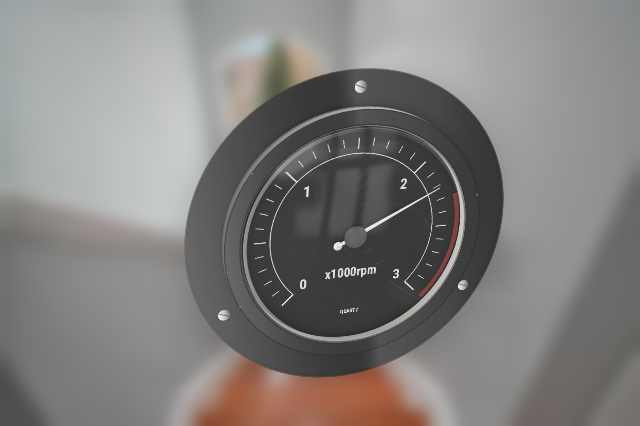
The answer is 2200 rpm
